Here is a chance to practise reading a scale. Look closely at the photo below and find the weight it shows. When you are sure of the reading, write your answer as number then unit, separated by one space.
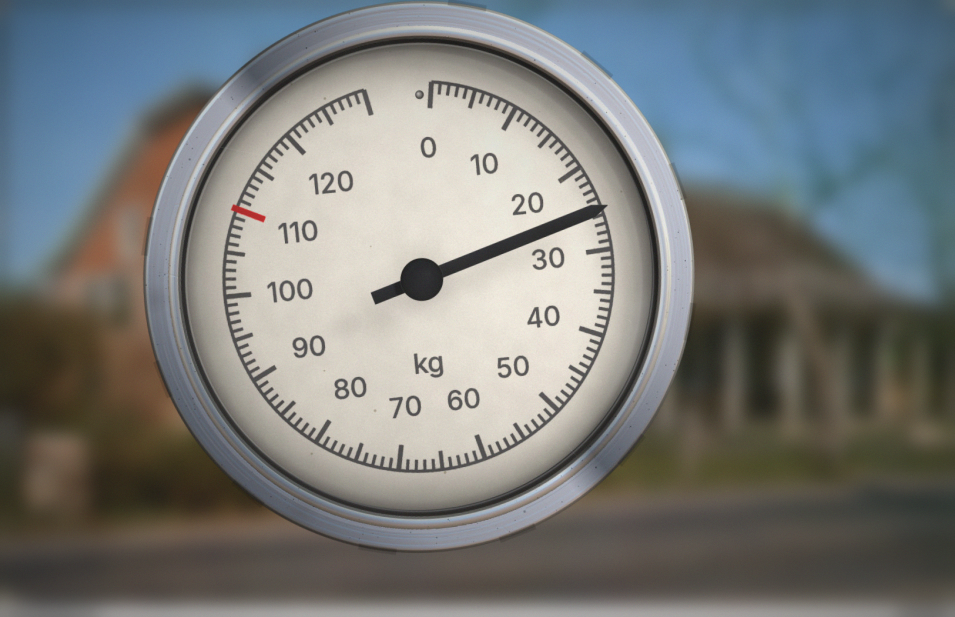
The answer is 25 kg
